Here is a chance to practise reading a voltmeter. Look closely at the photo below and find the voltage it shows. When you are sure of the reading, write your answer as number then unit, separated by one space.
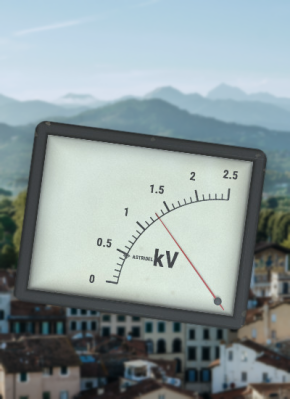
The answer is 1.3 kV
